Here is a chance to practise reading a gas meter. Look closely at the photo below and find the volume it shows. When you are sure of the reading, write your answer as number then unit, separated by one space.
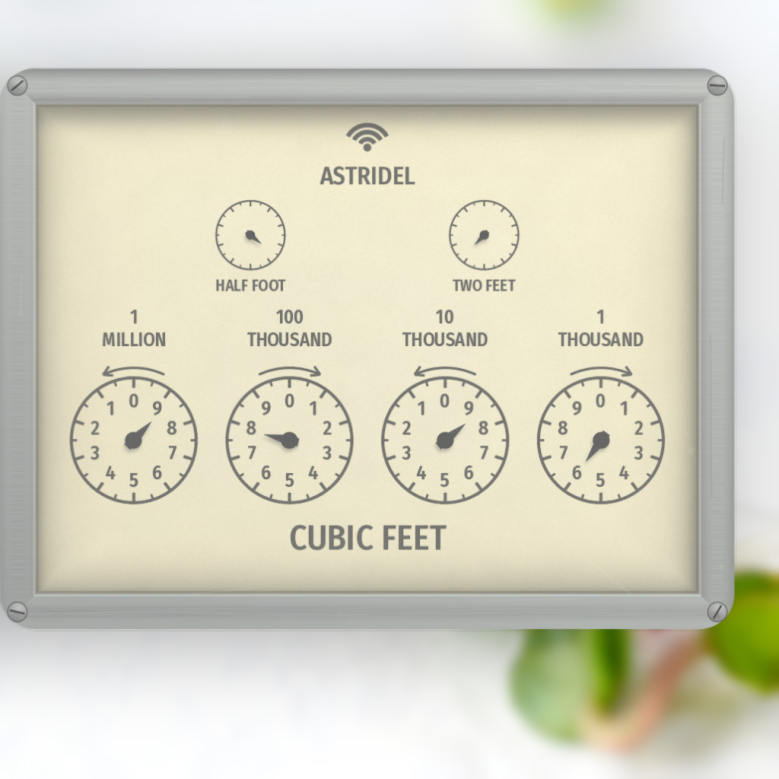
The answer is 878600 ft³
